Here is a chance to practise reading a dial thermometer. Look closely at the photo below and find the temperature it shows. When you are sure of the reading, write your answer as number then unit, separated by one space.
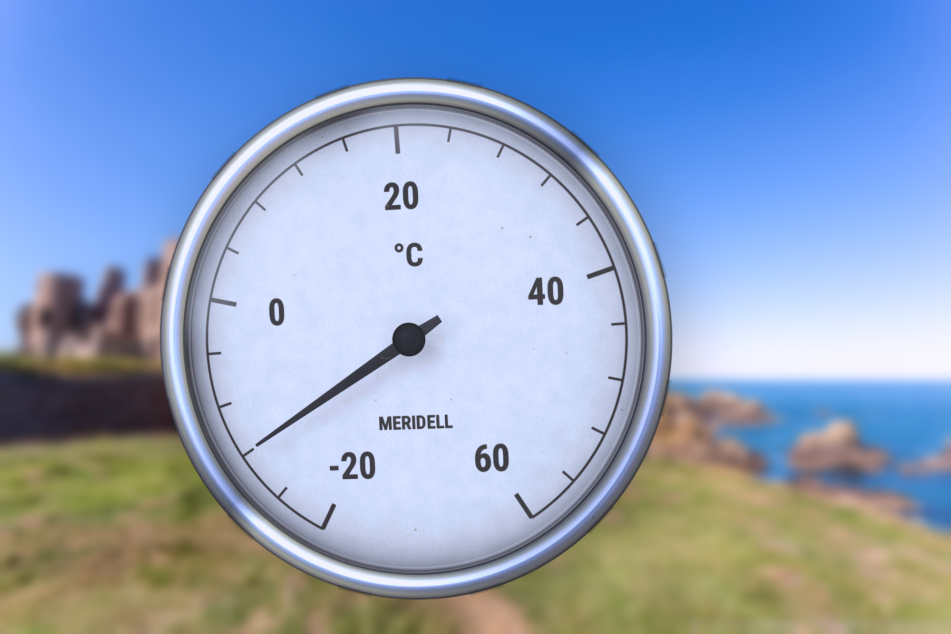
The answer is -12 °C
